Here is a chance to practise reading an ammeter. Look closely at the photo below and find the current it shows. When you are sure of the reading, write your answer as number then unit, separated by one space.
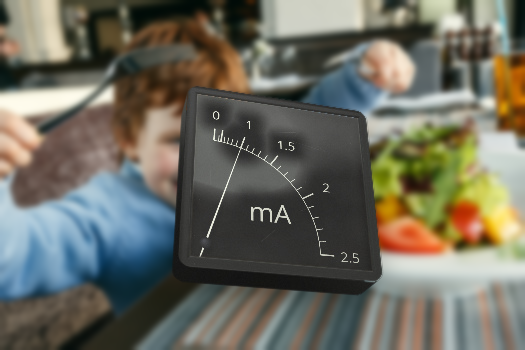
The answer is 1 mA
